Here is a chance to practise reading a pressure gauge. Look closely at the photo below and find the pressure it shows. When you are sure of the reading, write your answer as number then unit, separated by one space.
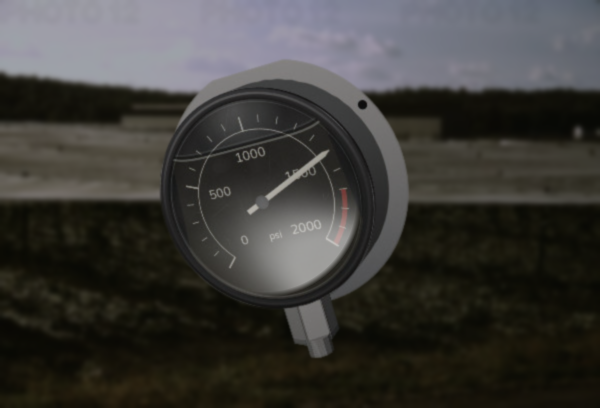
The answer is 1500 psi
